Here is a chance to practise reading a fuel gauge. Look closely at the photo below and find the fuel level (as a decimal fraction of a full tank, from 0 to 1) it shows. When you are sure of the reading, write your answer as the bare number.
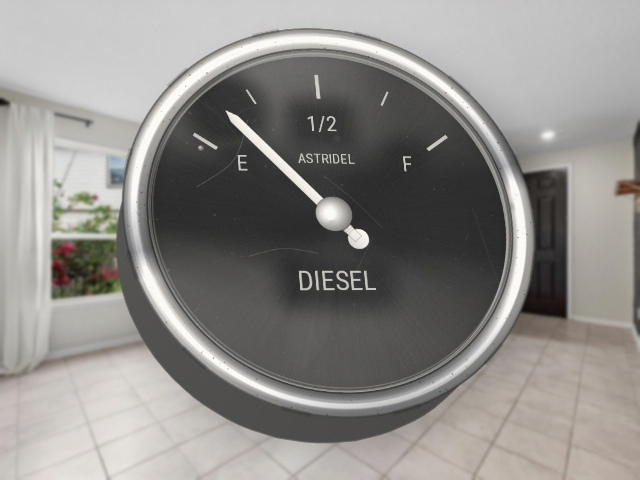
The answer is 0.125
